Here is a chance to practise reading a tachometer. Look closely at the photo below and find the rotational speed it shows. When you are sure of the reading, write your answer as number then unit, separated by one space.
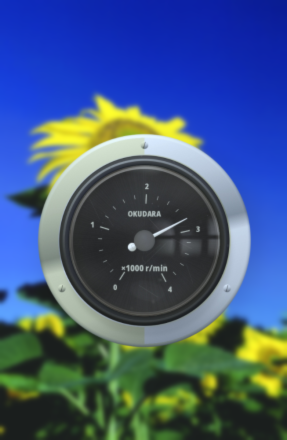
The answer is 2800 rpm
